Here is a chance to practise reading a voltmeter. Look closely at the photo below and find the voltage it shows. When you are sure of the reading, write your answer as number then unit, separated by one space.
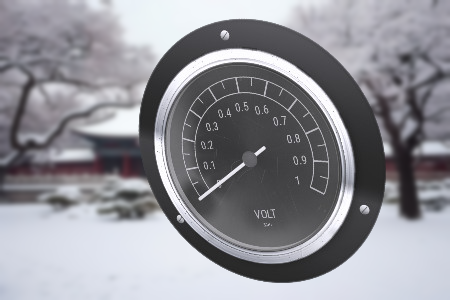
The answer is 0 V
